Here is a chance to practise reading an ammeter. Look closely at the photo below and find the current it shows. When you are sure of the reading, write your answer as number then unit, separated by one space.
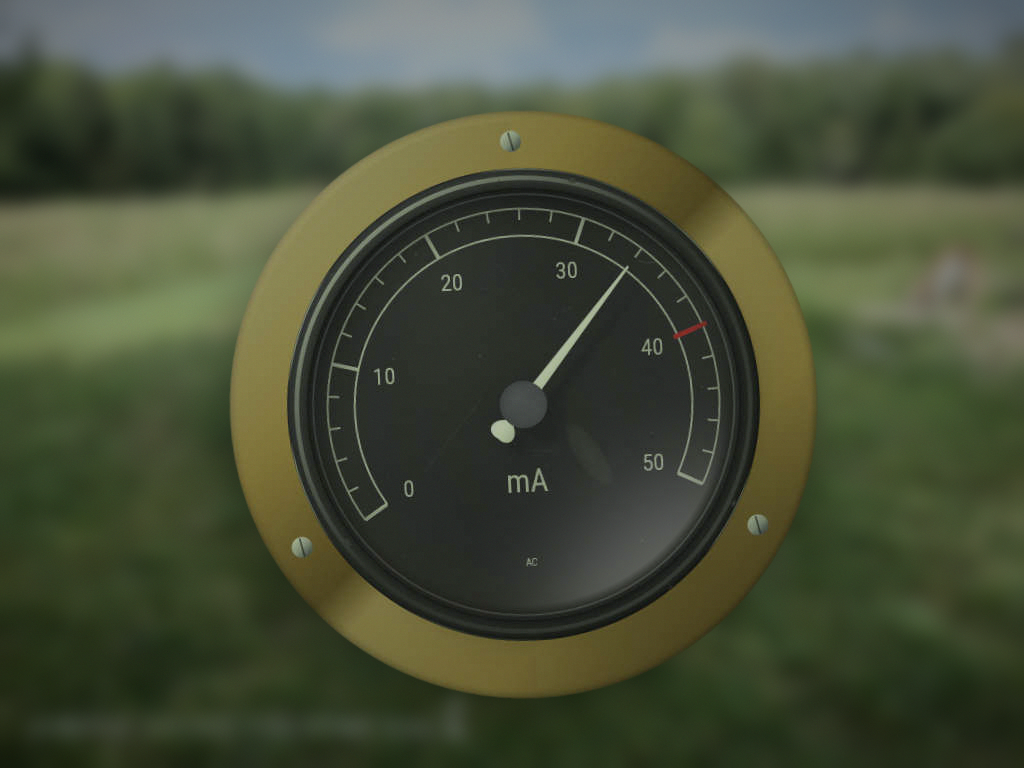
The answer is 34 mA
